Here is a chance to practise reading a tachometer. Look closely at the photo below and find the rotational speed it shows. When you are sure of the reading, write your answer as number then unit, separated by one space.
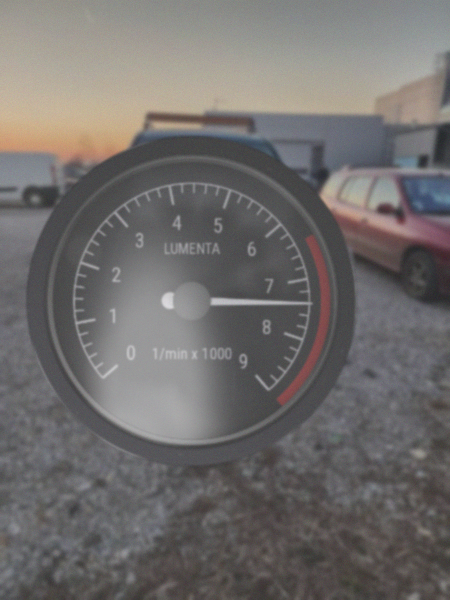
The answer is 7400 rpm
